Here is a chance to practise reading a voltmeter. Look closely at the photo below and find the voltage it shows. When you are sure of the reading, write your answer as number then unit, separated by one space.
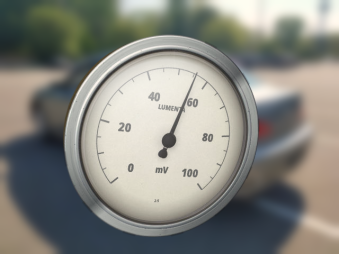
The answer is 55 mV
